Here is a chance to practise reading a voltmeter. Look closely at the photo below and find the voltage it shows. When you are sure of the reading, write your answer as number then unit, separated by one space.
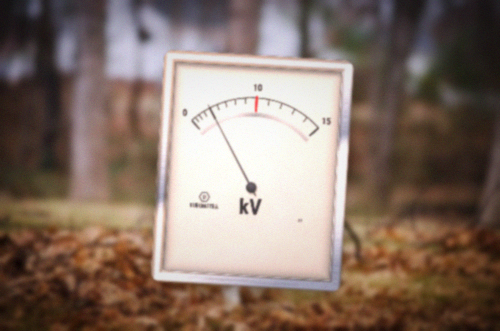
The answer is 5 kV
